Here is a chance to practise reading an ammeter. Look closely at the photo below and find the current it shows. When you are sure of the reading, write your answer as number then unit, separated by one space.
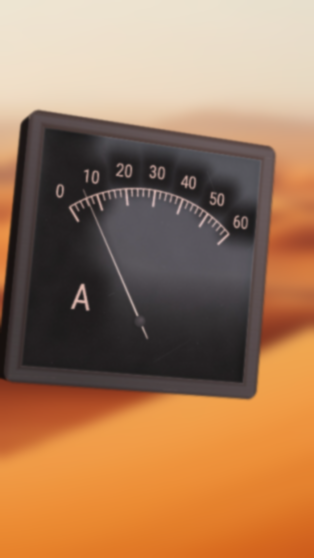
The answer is 6 A
